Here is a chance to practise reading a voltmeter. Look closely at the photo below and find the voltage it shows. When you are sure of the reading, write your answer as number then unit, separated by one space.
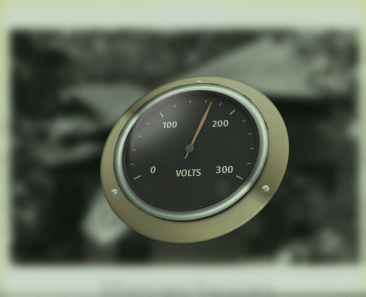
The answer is 170 V
